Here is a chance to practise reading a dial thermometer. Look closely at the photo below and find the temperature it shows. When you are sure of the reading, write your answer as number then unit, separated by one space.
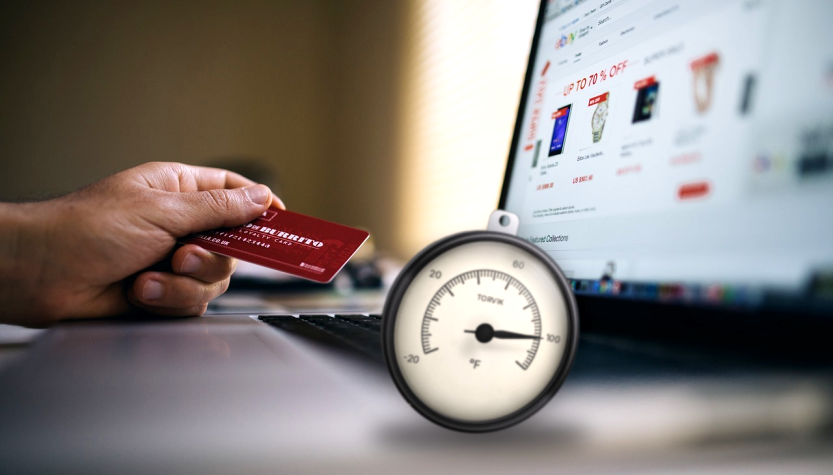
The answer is 100 °F
